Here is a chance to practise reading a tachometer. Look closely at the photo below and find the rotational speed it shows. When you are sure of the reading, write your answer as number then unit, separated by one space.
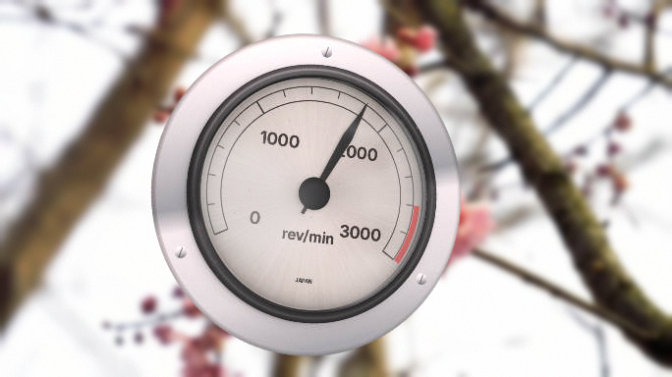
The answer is 1800 rpm
